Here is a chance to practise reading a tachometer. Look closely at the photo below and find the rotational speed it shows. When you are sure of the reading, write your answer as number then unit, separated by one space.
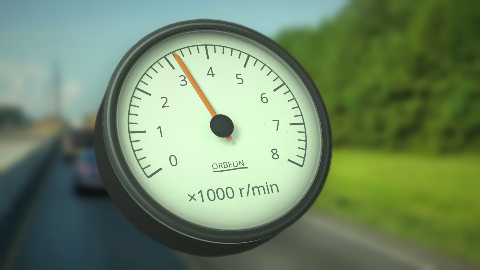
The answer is 3200 rpm
